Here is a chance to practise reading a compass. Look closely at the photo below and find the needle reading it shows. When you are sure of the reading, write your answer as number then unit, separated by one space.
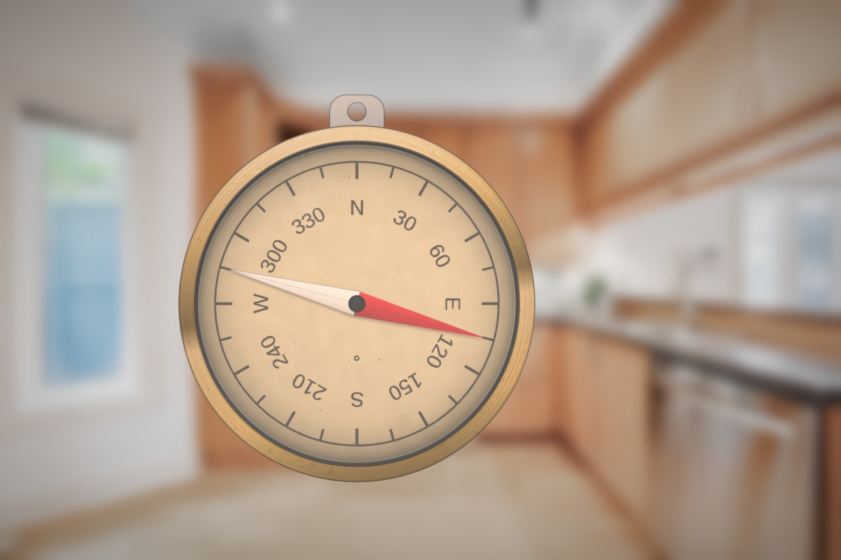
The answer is 105 °
